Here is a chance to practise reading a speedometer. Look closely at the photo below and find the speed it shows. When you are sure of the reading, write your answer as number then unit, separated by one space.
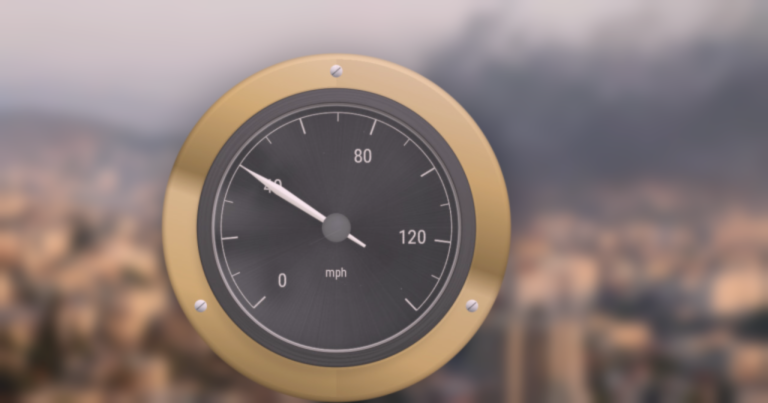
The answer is 40 mph
